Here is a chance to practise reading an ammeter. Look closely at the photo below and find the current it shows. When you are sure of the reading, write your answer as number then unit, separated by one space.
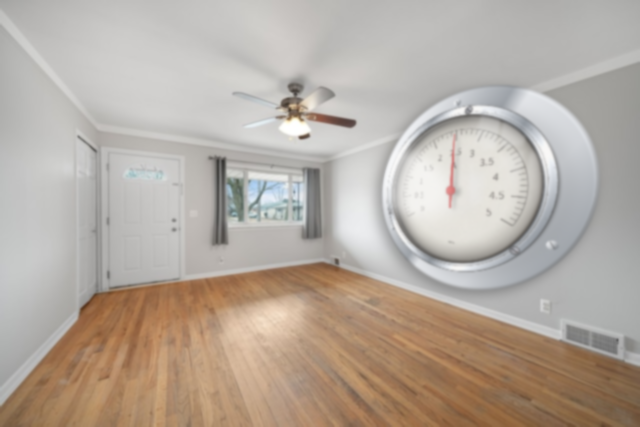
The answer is 2.5 A
